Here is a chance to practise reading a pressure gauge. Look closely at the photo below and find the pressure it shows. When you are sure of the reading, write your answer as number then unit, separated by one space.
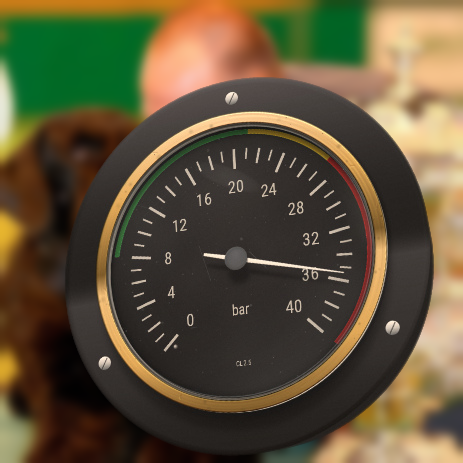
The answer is 35.5 bar
